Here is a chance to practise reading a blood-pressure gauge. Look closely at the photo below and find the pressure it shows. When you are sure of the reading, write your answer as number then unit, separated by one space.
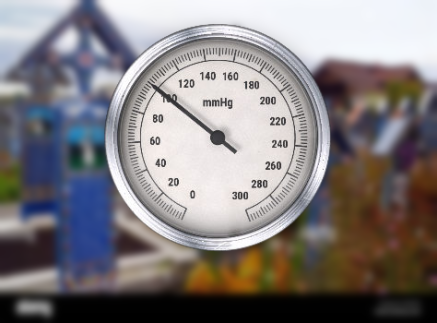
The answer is 100 mmHg
